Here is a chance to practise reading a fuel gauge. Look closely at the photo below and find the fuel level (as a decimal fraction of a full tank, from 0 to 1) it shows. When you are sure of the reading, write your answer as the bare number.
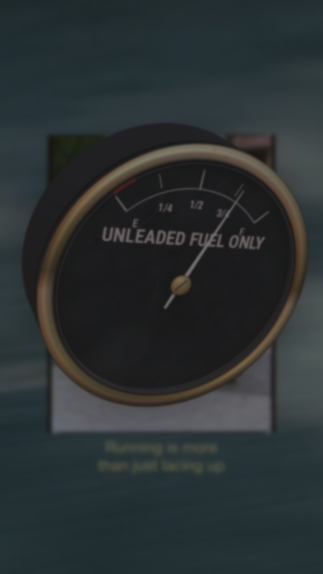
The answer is 0.75
